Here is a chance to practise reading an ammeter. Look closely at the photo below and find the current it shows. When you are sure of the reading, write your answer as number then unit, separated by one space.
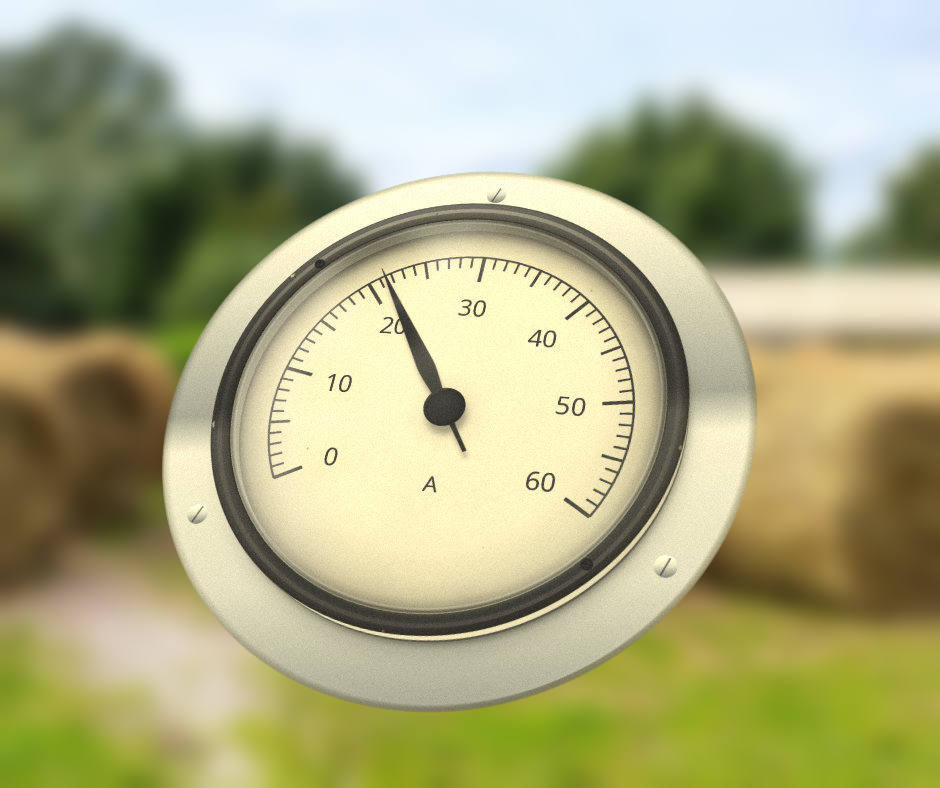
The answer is 21.5 A
